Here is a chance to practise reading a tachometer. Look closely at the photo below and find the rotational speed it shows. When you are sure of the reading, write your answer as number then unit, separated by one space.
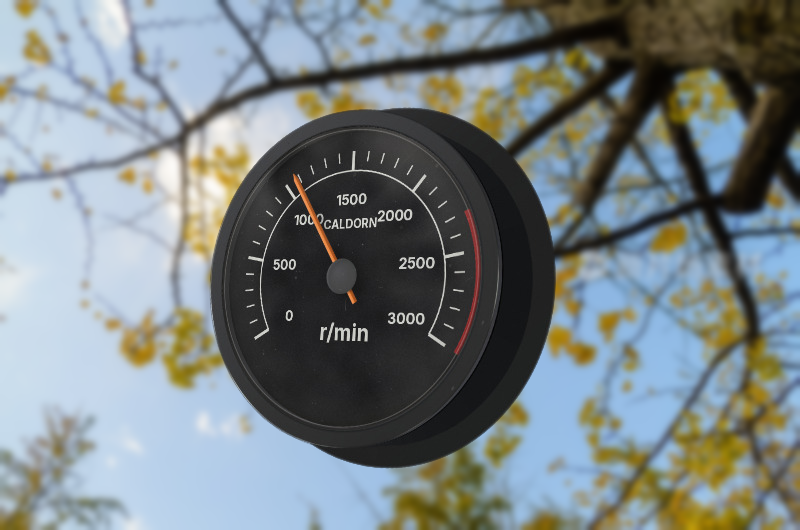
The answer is 1100 rpm
